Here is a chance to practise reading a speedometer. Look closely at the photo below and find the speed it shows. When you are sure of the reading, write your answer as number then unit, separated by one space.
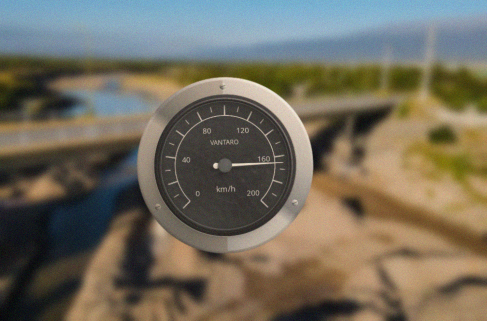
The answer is 165 km/h
